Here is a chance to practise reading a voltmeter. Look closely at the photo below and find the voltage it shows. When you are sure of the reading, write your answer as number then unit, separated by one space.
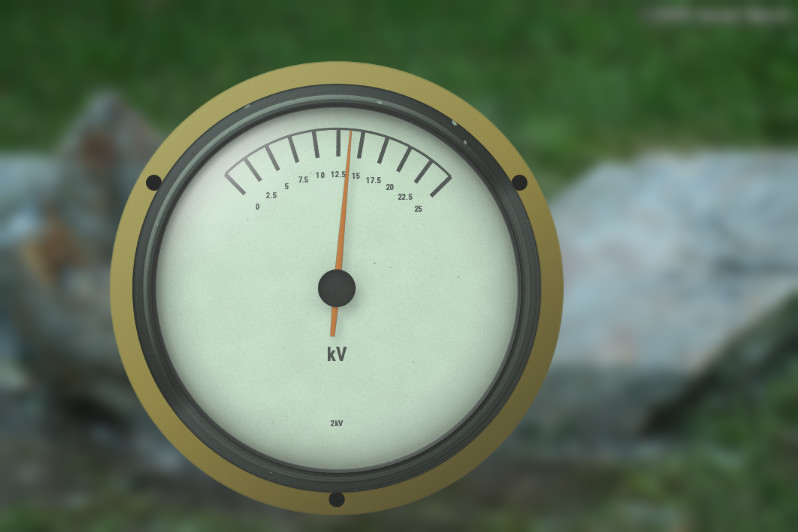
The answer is 13.75 kV
